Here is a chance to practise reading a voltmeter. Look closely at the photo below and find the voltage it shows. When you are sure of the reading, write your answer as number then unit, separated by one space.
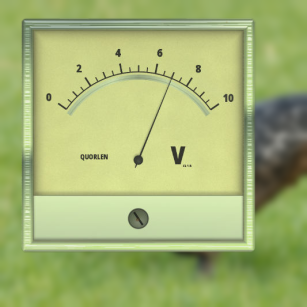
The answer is 7 V
